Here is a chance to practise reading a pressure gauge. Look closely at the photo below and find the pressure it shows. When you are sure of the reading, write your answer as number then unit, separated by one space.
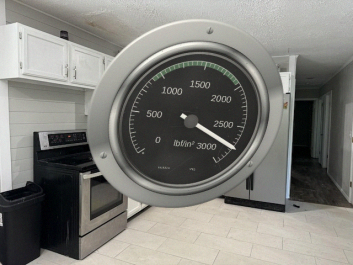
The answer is 2750 psi
